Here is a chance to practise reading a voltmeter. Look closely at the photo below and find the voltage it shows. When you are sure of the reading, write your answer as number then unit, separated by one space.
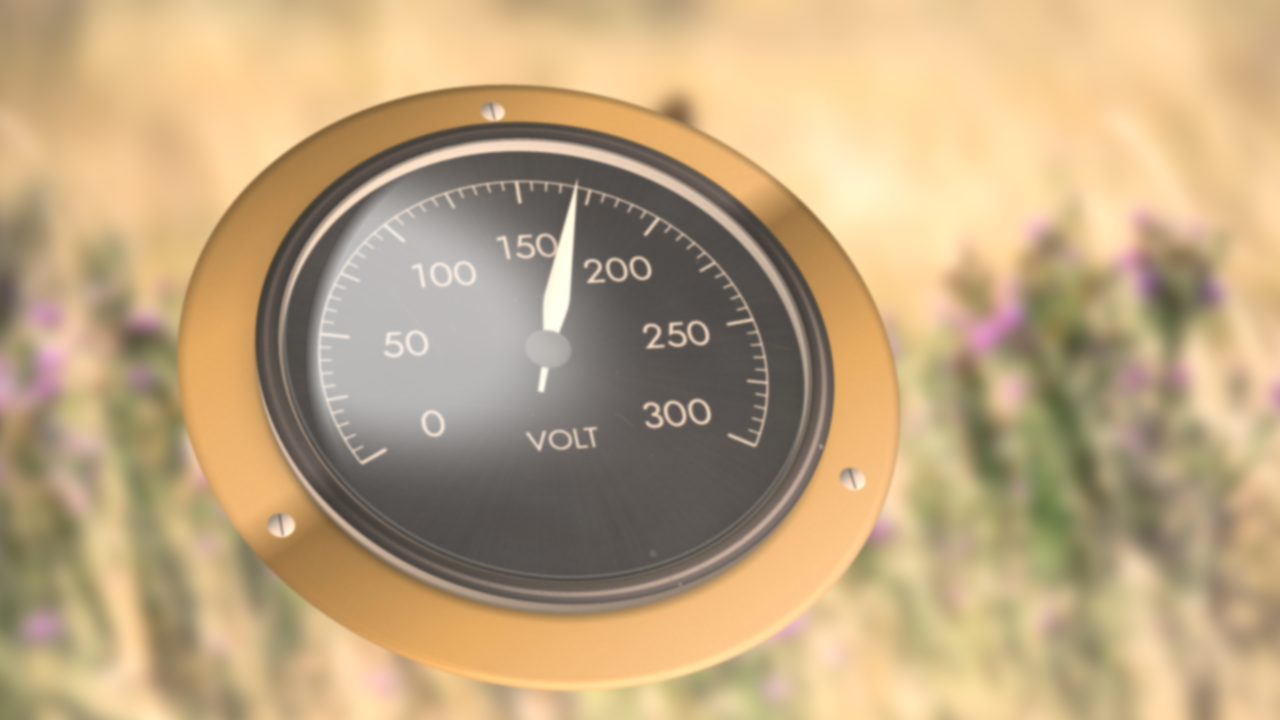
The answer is 170 V
